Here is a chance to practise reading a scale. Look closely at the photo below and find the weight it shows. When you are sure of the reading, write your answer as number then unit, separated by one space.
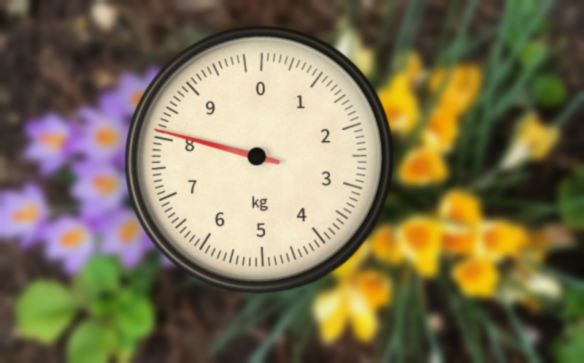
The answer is 8.1 kg
